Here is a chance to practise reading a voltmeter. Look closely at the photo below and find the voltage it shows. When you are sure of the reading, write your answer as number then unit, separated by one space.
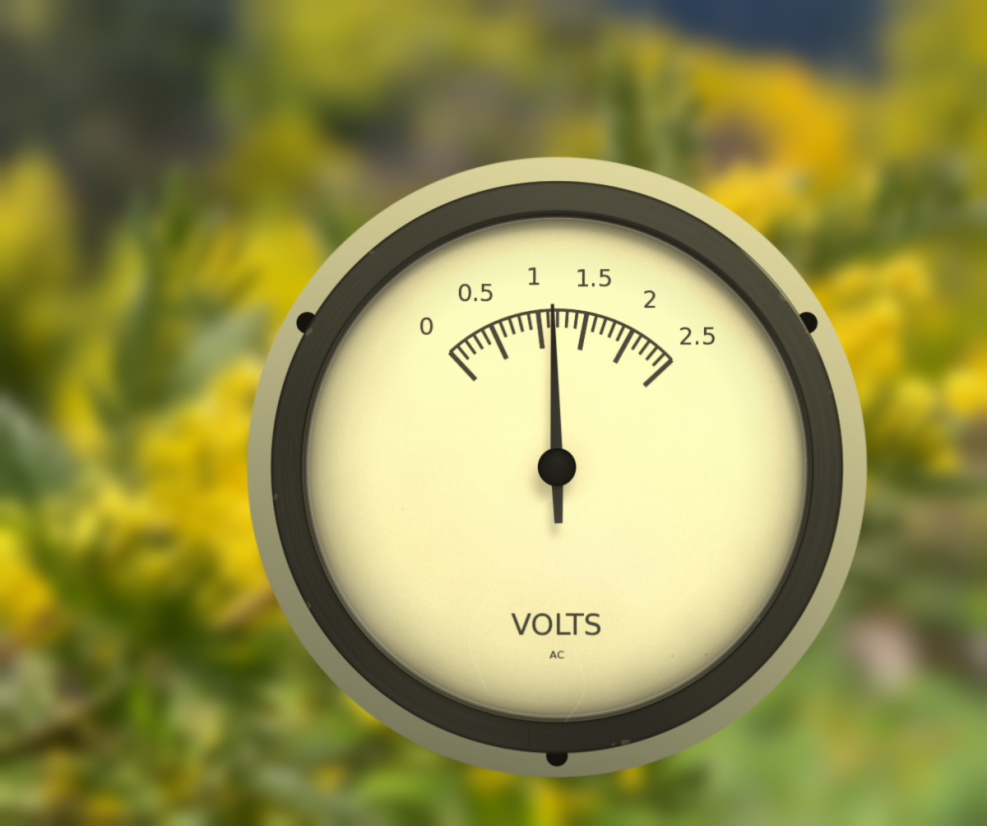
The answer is 1.15 V
